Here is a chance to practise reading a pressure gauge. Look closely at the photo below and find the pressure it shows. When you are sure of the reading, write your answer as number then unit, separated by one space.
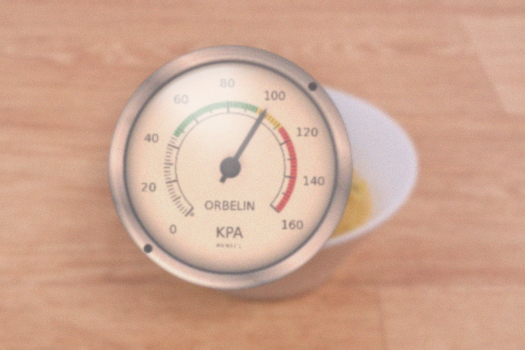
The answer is 100 kPa
